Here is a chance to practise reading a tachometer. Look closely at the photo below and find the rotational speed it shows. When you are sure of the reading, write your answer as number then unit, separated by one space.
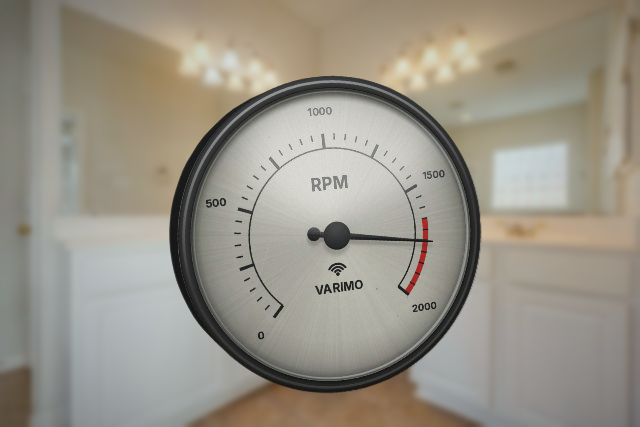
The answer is 1750 rpm
